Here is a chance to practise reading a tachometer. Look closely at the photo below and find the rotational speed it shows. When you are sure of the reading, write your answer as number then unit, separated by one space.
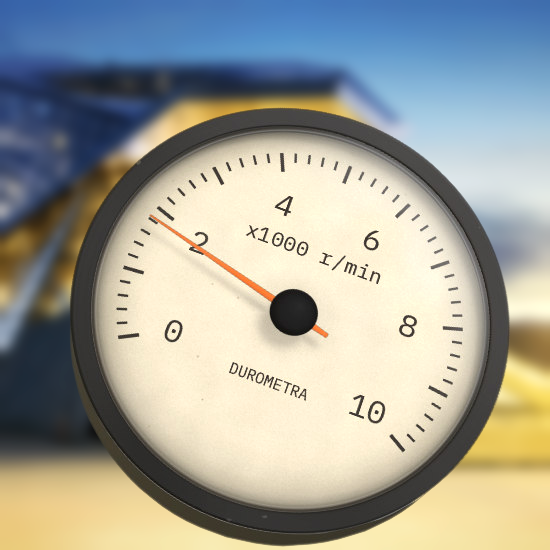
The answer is 1800 rpm
